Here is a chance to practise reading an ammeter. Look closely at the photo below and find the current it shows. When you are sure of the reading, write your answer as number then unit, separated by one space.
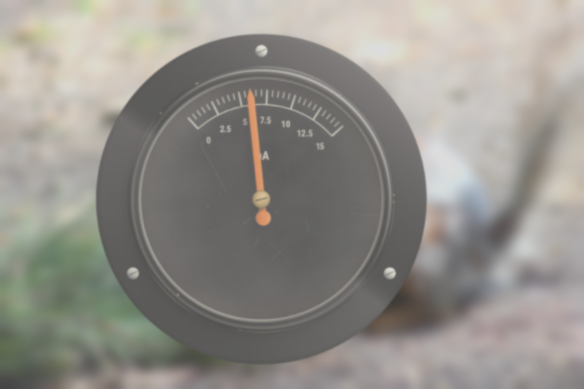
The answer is 6 mA
